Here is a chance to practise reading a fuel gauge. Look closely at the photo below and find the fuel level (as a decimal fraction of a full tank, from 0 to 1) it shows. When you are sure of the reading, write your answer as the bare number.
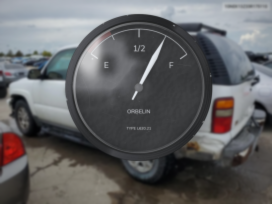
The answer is 0.75
